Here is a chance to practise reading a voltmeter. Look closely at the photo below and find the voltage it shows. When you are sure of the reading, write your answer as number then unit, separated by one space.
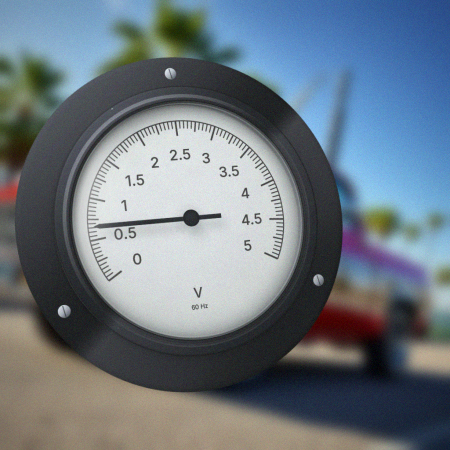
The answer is 0.65 V
